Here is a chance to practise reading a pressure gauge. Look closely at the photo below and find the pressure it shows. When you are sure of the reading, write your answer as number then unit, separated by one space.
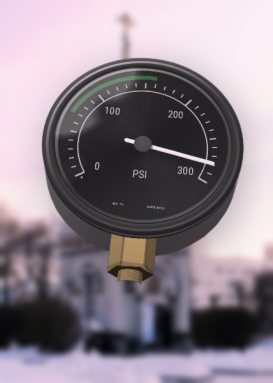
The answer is 280 psi
